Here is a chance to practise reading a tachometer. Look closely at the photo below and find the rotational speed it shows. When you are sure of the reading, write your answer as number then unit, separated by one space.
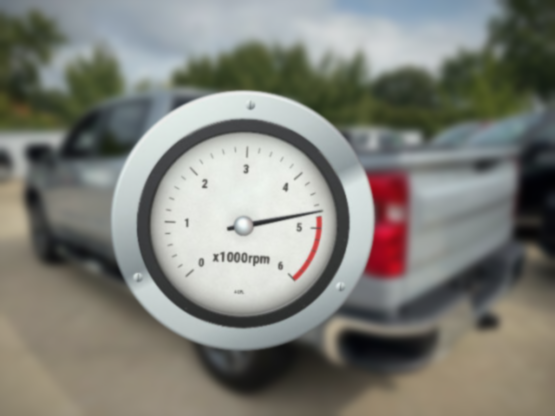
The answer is 4700 rpm
